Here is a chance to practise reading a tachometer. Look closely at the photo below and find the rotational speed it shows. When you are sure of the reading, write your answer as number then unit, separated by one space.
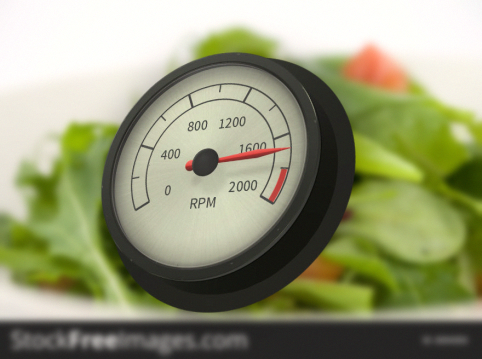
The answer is 1700 rpm
